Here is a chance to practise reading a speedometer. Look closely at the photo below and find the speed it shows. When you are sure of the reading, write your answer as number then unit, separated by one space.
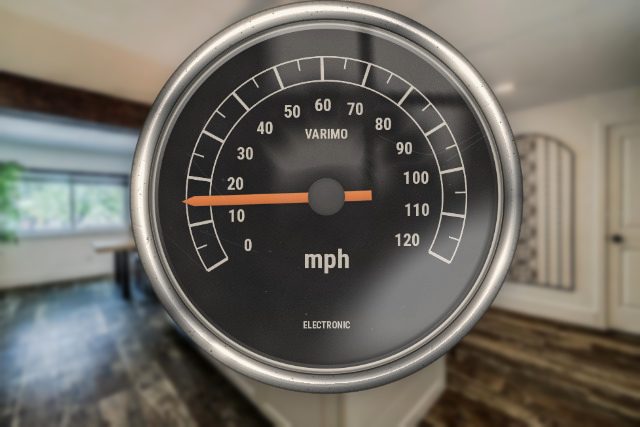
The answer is 15 mph
